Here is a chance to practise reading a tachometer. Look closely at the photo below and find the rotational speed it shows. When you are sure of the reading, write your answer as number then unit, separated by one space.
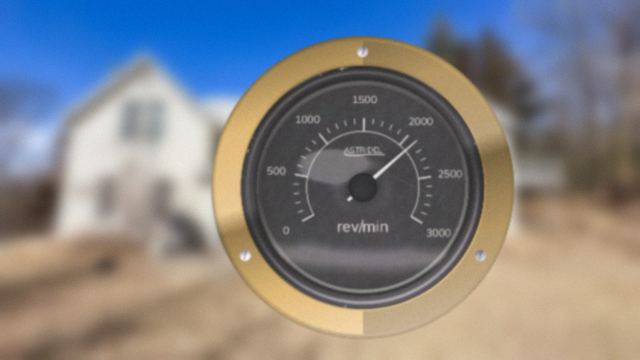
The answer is 2100 rpm
